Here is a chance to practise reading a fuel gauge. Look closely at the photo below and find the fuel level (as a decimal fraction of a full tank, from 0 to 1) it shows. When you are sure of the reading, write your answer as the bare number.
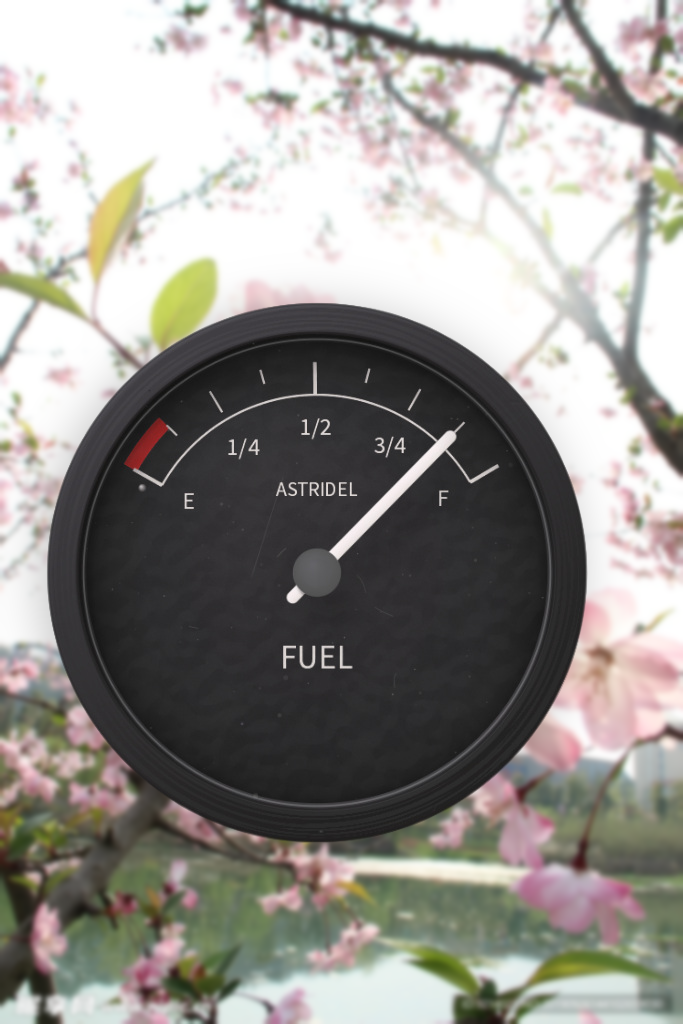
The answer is 0.875
